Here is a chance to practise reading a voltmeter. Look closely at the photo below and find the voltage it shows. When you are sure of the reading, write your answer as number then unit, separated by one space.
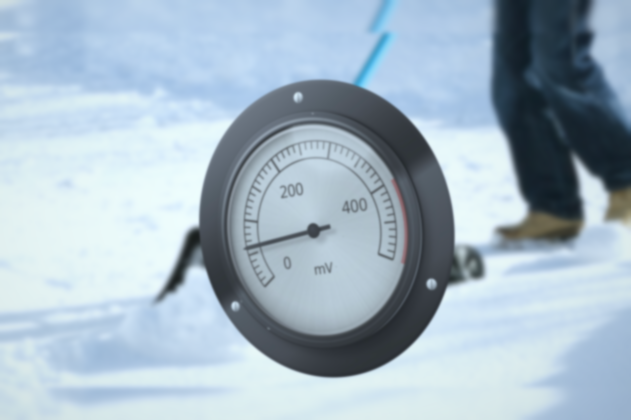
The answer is 60 mV
